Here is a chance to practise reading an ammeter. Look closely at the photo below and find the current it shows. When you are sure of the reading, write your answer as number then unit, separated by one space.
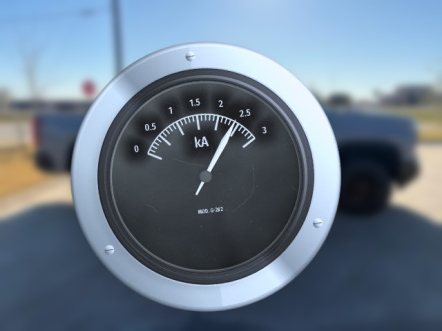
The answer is 2.4 kA
